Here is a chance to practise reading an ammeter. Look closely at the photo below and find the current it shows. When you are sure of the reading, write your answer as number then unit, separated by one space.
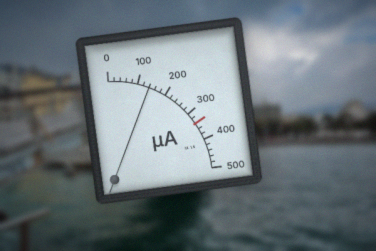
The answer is 140 µA
